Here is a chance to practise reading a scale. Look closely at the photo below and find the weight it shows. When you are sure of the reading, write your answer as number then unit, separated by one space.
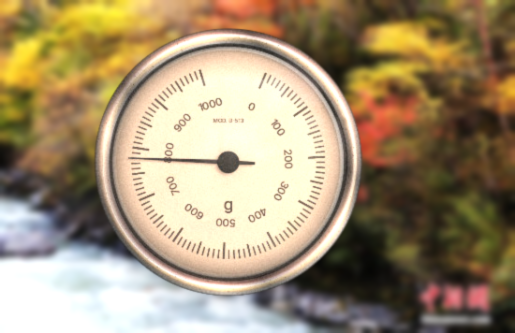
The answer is 780 g
